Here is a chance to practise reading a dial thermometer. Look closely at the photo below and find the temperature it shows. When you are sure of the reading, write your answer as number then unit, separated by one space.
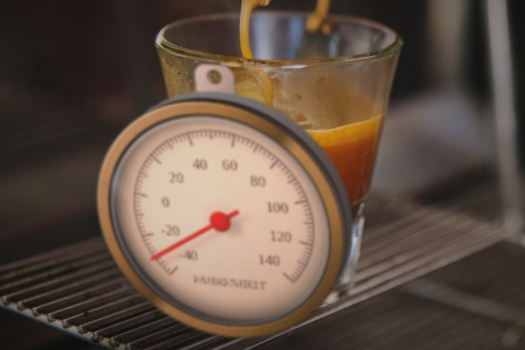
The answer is -30 °F
